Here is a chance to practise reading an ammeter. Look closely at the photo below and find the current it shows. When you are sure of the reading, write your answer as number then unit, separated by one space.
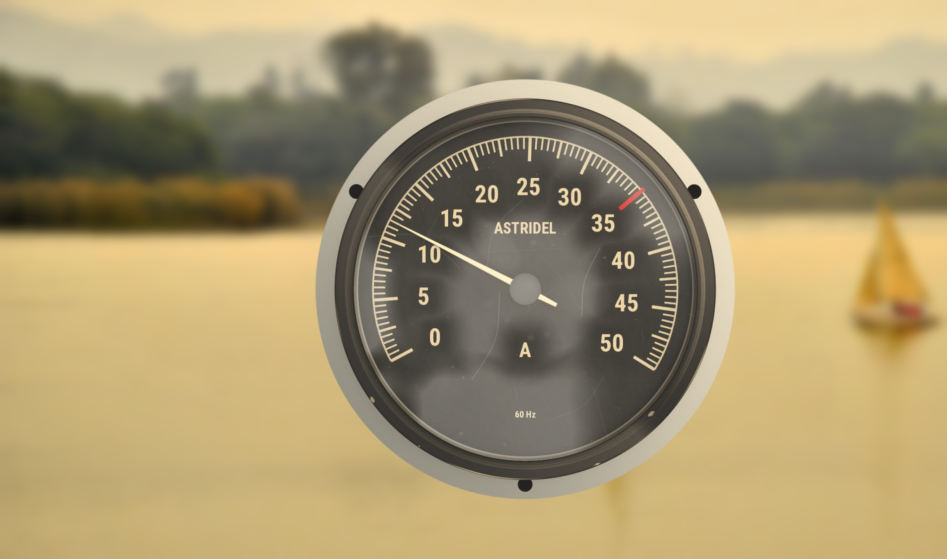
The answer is 11.5 A
